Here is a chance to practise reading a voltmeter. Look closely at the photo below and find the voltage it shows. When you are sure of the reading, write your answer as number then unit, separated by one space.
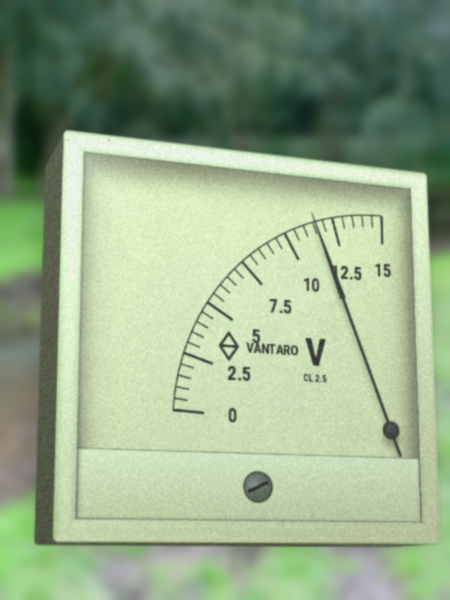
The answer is 11.5 V
